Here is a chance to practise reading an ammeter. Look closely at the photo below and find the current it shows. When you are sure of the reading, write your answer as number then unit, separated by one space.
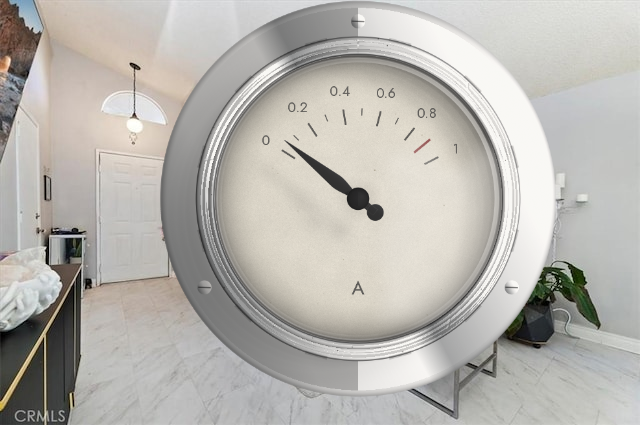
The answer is 0.05 A
